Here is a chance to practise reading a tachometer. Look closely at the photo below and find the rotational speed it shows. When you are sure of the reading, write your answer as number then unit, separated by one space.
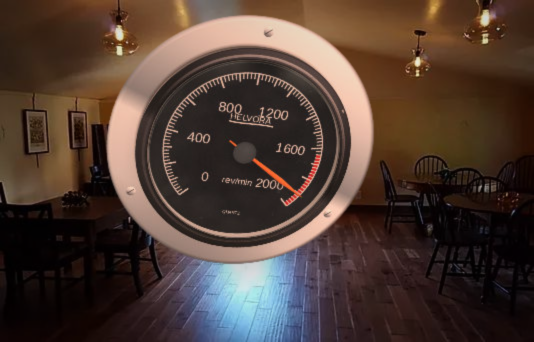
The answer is 1900 rpm
